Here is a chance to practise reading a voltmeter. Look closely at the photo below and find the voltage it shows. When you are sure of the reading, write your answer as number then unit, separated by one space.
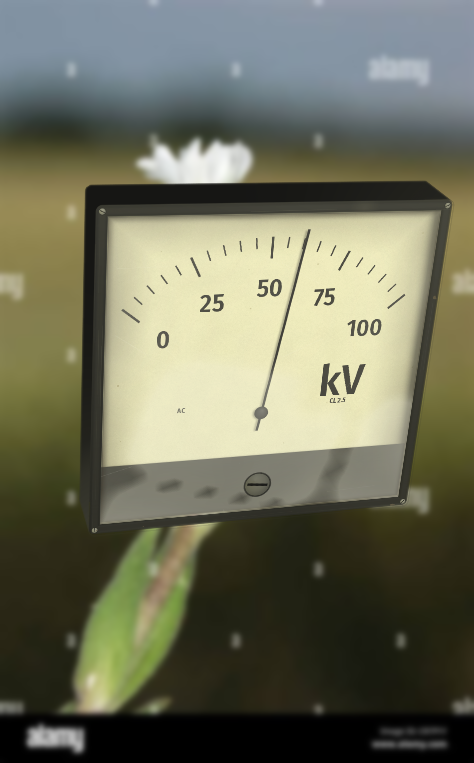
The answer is 60 kV
